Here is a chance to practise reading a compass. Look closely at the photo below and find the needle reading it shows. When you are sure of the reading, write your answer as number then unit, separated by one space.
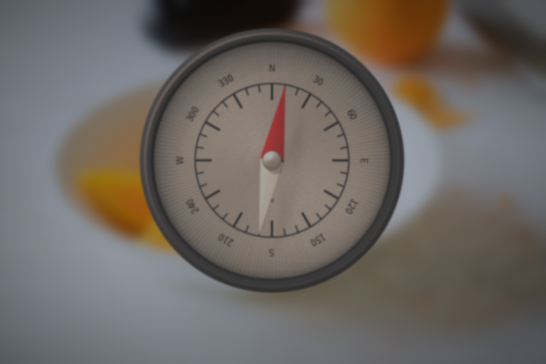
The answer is 10 °
